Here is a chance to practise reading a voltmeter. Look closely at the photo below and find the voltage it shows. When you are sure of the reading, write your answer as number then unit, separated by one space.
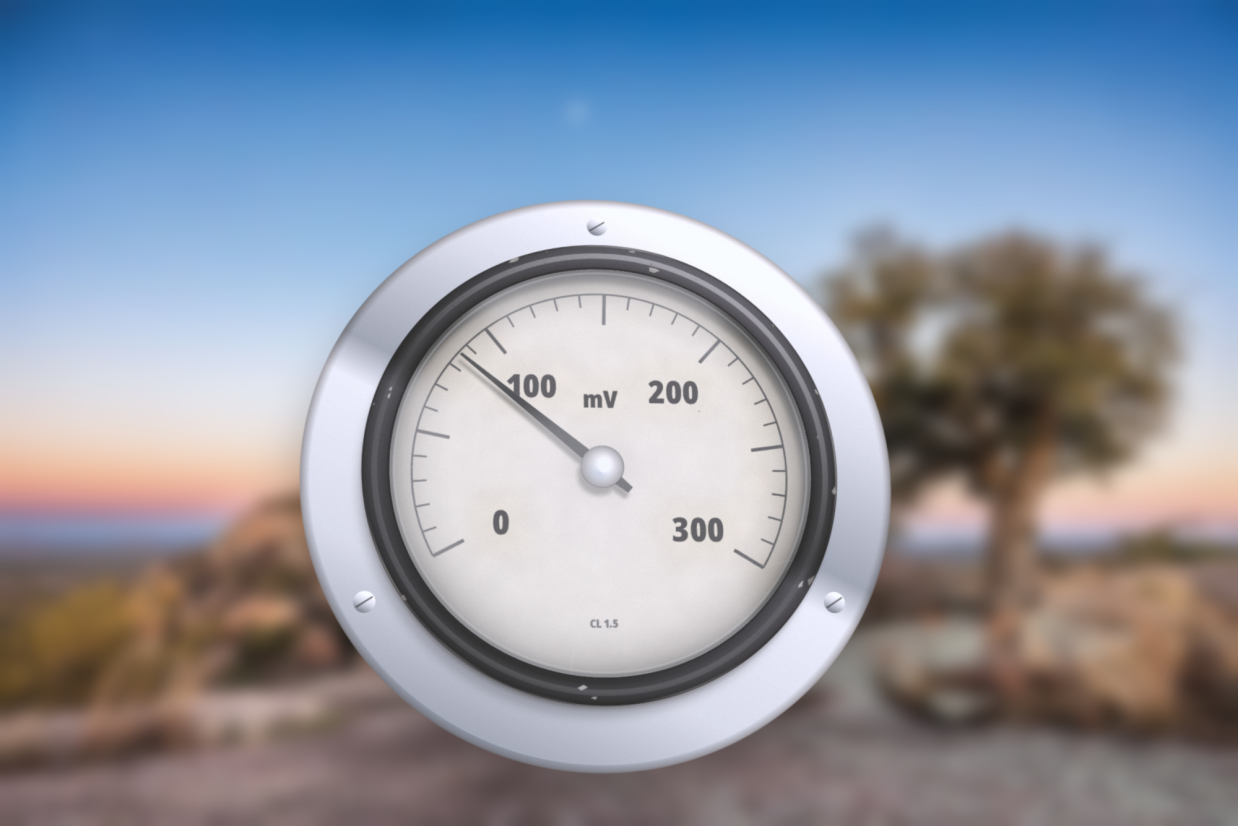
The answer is 85 mV
